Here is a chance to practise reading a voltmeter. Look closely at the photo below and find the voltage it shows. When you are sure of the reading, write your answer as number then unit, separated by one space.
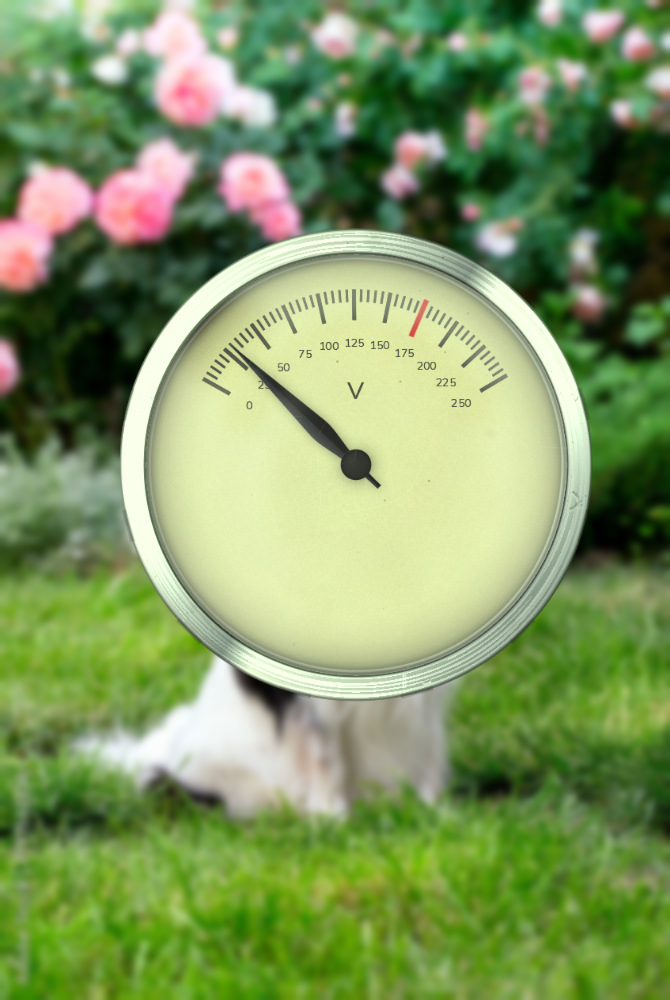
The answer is 30 V
